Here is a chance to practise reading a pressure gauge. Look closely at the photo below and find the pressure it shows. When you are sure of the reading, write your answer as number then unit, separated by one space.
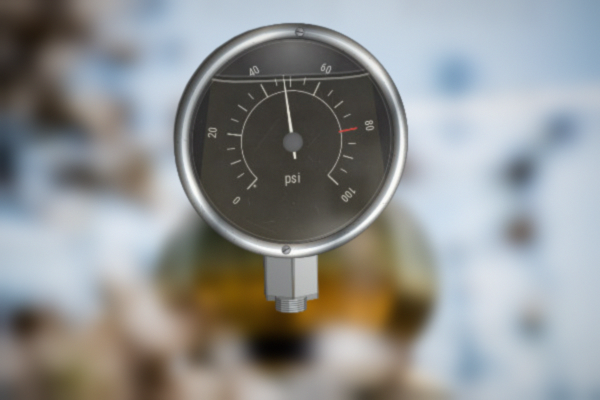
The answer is 47.5 psi
